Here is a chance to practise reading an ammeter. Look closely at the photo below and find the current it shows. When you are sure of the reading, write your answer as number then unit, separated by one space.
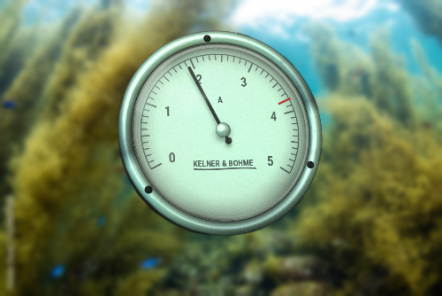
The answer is 1.9 A
